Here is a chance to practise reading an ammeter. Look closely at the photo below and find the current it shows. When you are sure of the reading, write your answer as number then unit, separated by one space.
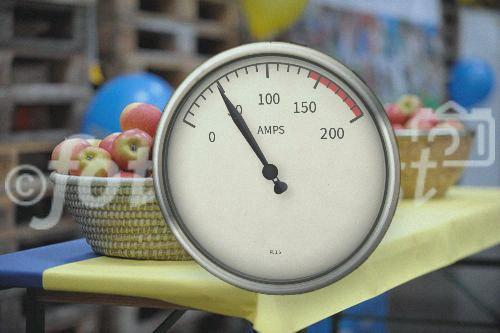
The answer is 50 A
